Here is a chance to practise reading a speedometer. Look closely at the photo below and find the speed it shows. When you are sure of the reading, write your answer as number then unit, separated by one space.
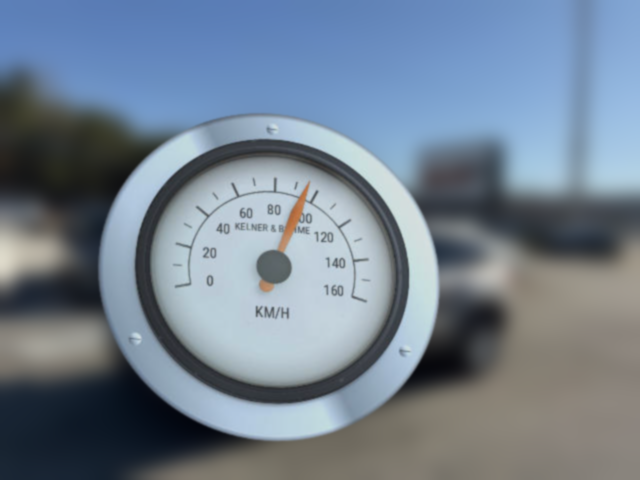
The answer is 95 km/h
